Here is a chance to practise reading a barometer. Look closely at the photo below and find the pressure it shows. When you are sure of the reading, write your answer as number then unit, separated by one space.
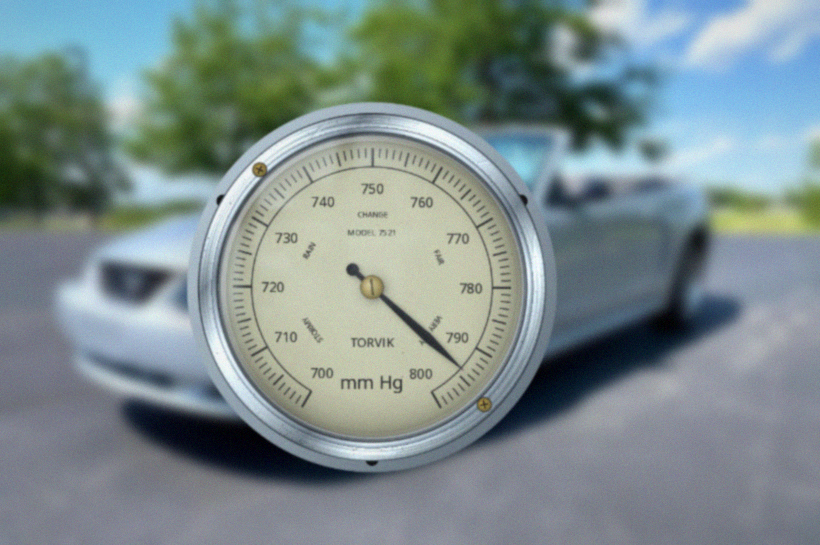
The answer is 794 mmHg
